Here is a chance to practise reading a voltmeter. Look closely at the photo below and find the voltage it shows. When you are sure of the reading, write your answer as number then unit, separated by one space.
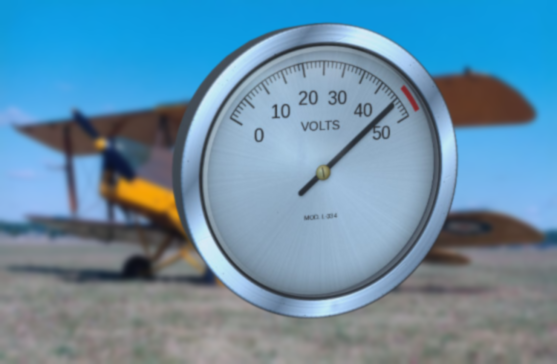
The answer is 45 V
